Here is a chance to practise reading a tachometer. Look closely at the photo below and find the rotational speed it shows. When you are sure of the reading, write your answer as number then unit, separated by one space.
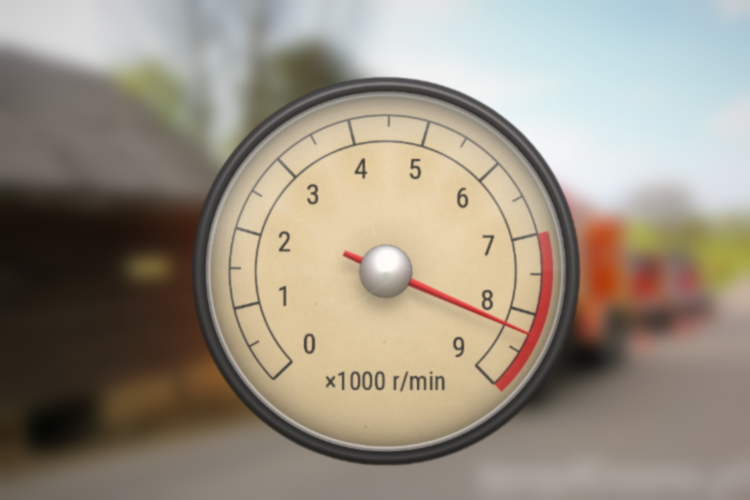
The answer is 8250 rpm
